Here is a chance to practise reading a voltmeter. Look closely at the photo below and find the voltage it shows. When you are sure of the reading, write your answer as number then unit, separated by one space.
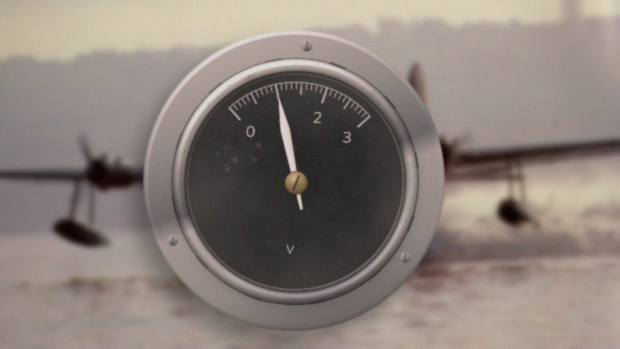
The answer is 1 V
